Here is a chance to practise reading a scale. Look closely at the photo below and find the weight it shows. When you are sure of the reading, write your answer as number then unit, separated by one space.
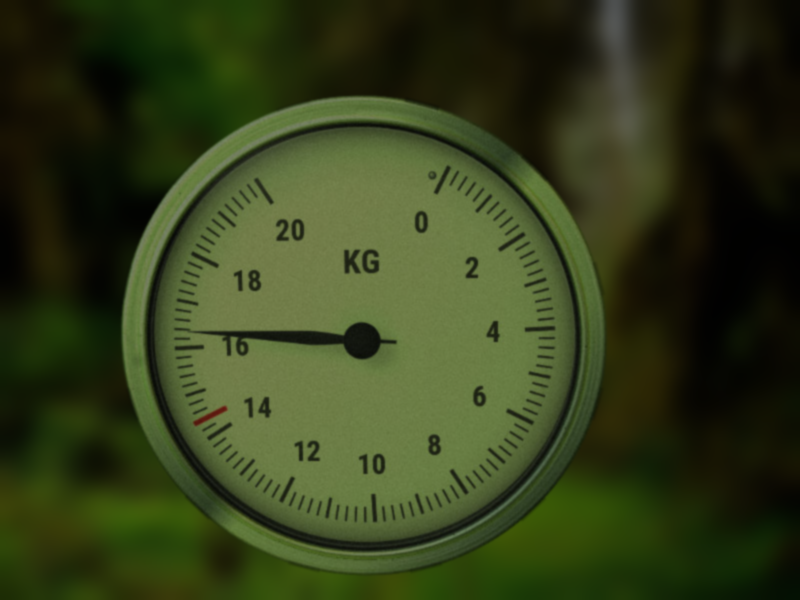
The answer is 16.4 kg
